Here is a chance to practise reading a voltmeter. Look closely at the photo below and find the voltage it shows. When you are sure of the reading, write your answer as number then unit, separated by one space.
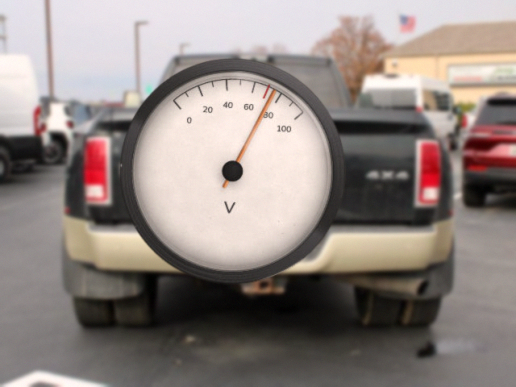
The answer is 75 V
